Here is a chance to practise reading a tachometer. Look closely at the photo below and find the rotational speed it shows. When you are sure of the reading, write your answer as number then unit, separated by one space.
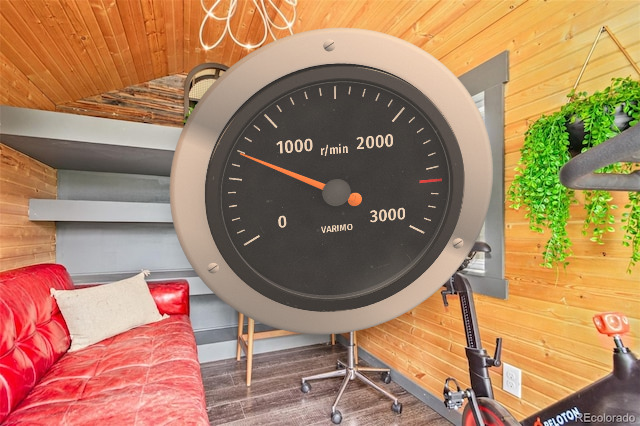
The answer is 700 rpm
